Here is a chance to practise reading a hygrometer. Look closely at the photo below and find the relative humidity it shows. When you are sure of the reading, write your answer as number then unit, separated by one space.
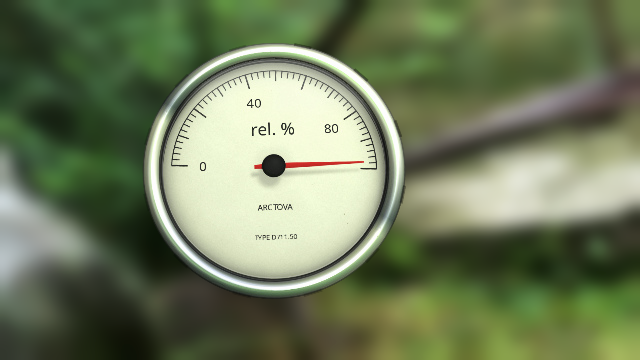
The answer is 98 %
